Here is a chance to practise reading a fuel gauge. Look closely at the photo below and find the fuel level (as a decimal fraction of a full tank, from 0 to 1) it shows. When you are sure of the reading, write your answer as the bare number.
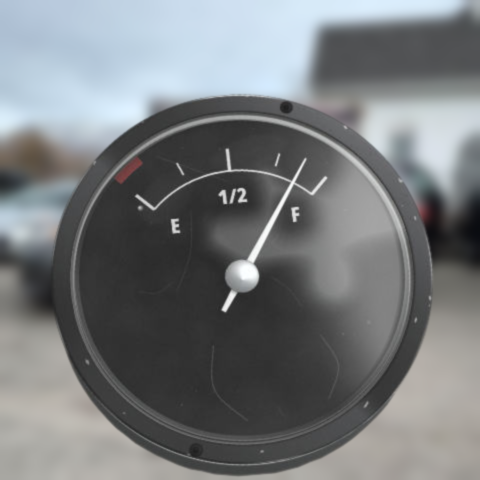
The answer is 0.875
